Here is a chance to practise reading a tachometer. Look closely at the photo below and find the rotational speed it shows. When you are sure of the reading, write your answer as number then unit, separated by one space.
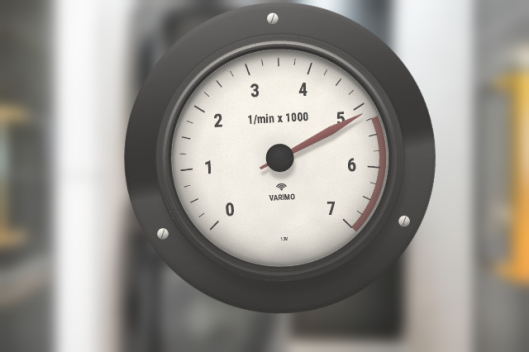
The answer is 5125 rpm
